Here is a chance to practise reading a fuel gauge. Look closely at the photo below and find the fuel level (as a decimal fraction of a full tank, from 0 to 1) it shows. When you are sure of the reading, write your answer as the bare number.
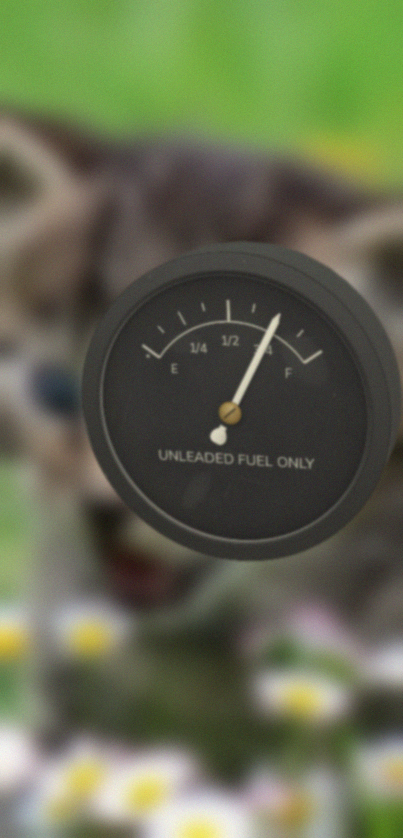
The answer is 0.75
